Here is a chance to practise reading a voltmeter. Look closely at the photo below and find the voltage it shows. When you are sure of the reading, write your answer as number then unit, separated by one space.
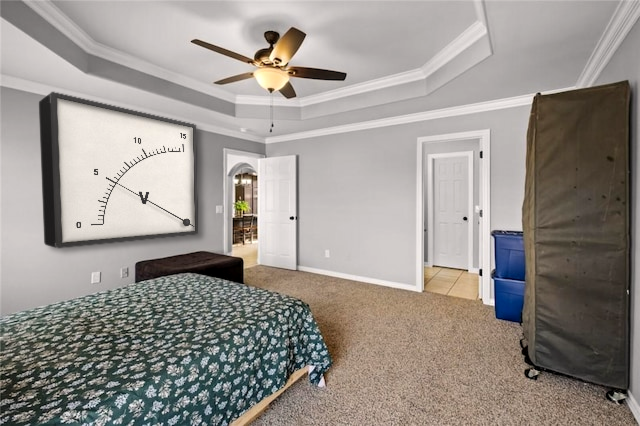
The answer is 5 V
